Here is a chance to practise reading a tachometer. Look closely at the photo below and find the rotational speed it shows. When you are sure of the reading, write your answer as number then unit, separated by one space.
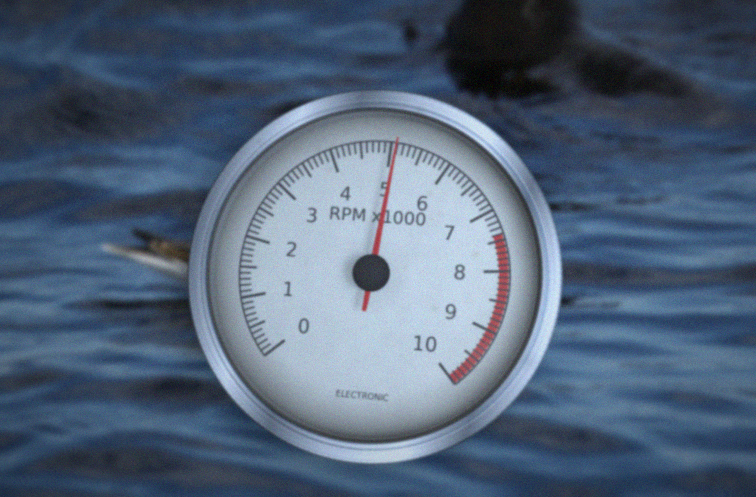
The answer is 5100 rpm
